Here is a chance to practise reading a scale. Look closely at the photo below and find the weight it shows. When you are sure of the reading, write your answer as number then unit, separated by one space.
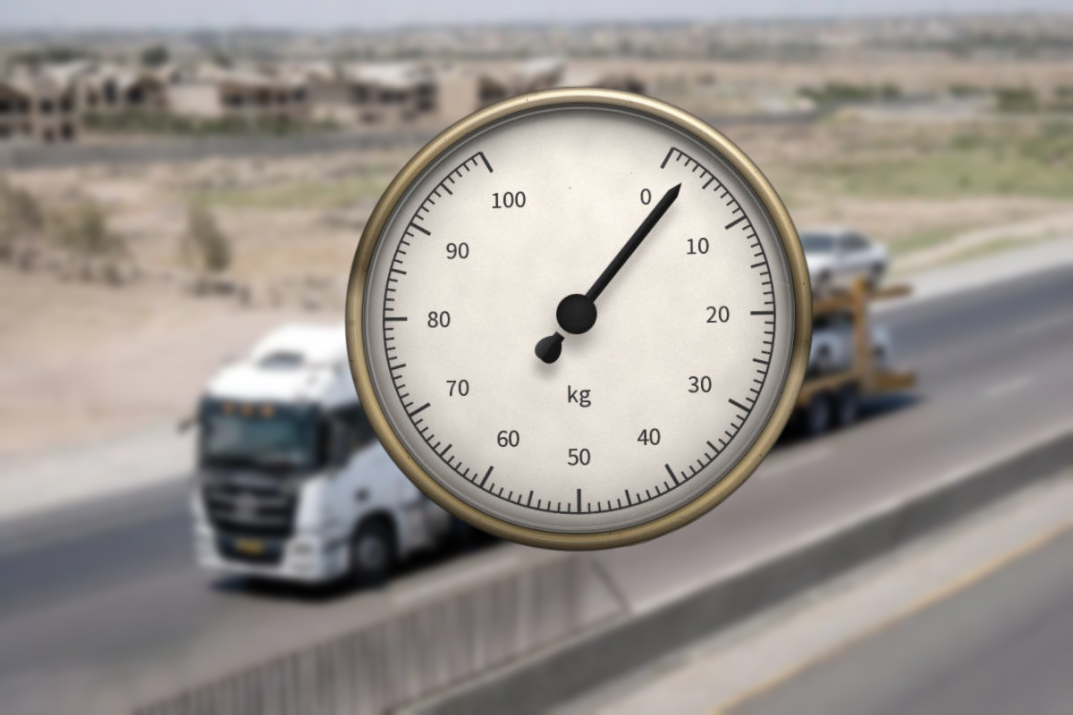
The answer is 3 kg
